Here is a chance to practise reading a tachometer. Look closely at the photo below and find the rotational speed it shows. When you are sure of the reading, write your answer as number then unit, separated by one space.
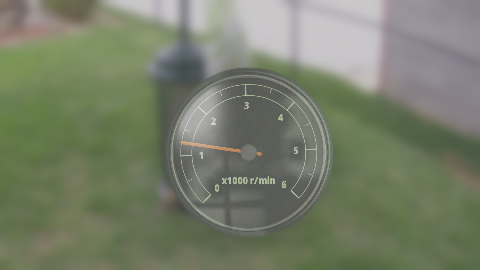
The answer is 1250 rpm
